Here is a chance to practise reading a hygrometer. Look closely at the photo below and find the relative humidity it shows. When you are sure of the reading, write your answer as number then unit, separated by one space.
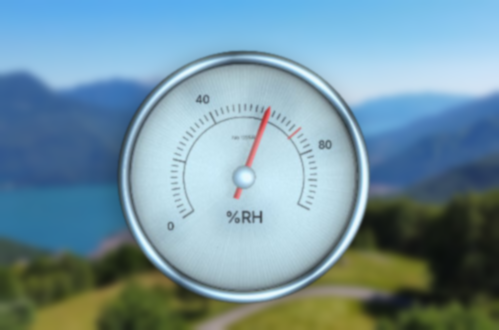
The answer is 60 %
